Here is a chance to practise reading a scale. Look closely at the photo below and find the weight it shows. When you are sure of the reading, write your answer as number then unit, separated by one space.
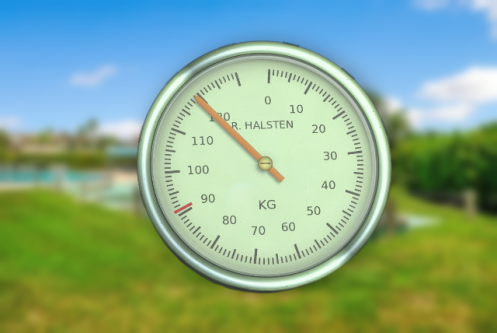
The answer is 119 kg
